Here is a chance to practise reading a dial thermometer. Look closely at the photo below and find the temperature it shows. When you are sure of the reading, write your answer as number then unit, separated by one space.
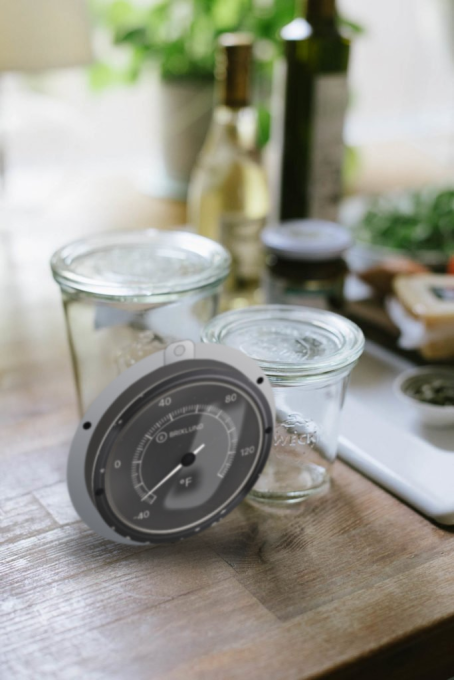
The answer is -30 °F
